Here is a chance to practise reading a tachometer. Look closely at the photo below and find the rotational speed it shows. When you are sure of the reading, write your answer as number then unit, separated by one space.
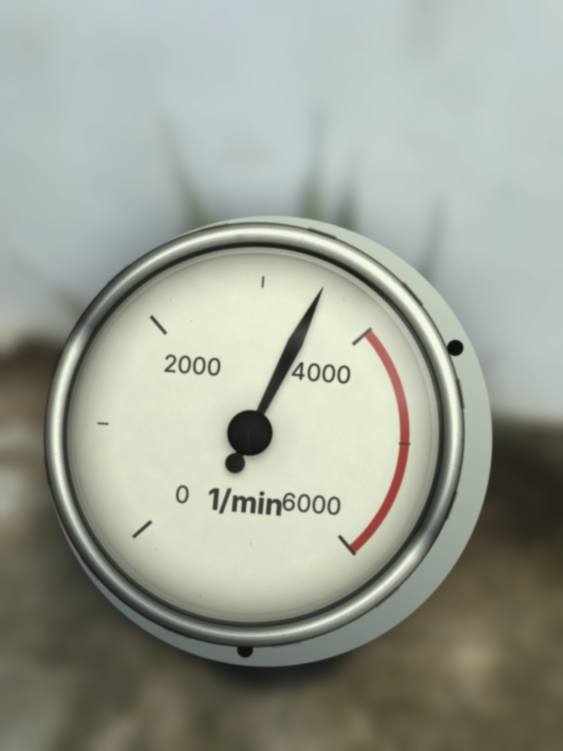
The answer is 3500 rpm
